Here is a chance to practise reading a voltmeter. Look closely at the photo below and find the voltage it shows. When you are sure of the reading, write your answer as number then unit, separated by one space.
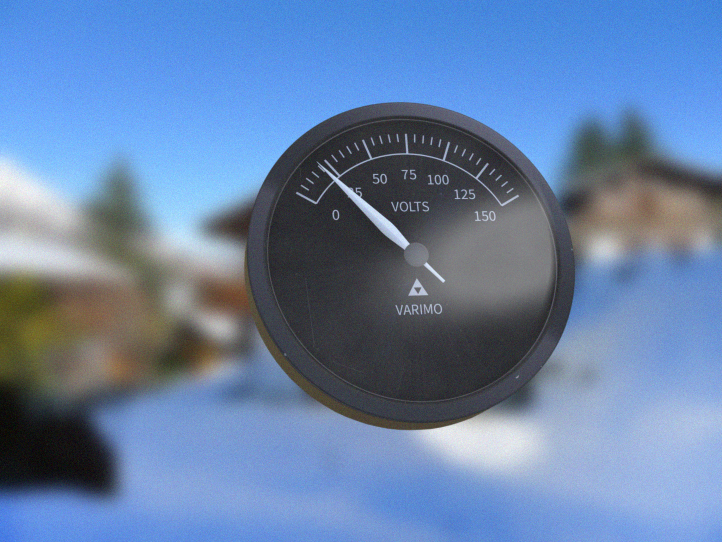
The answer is 20 V
